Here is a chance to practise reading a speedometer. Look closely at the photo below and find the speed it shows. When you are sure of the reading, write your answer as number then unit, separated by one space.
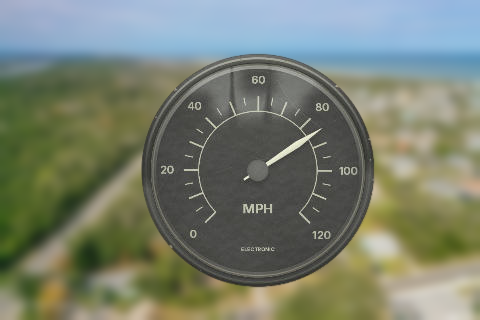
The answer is 85 mph
